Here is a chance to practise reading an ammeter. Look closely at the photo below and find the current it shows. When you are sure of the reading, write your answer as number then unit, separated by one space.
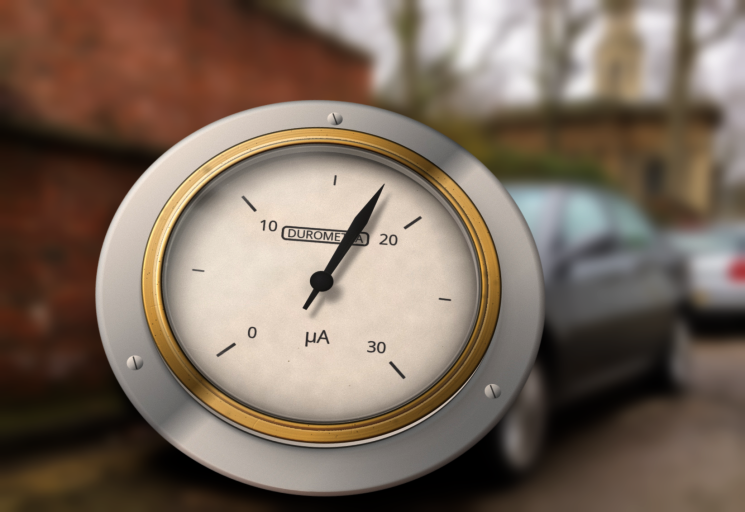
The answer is 17.5 µA
